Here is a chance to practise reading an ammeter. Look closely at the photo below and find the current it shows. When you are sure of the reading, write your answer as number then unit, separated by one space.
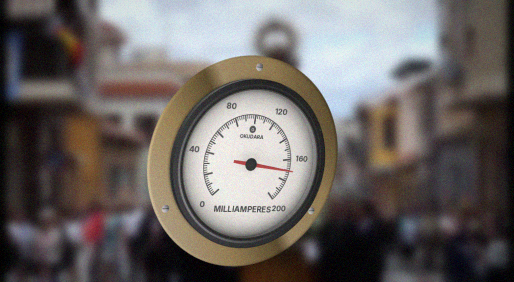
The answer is 170 mA
